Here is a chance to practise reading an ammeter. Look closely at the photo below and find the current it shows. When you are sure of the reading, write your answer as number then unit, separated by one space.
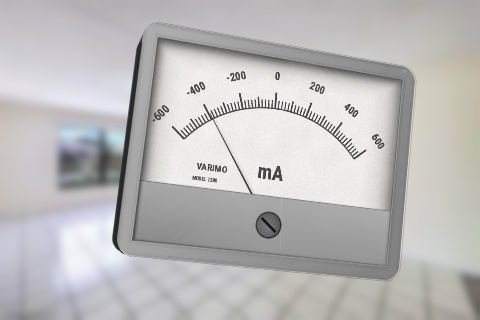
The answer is -400 mA
